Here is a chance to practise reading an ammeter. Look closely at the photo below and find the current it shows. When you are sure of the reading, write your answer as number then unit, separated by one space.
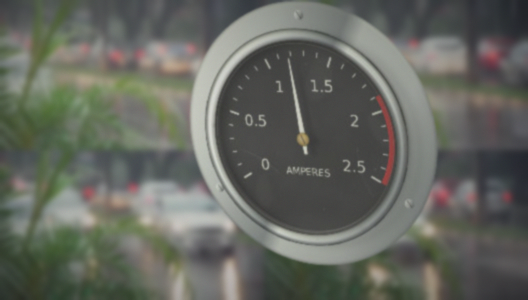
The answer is 1.2 A
